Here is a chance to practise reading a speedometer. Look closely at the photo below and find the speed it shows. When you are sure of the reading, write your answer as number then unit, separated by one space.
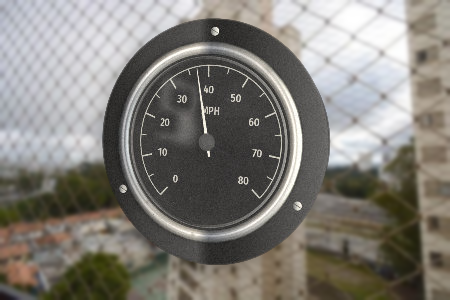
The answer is 37.5 mph
